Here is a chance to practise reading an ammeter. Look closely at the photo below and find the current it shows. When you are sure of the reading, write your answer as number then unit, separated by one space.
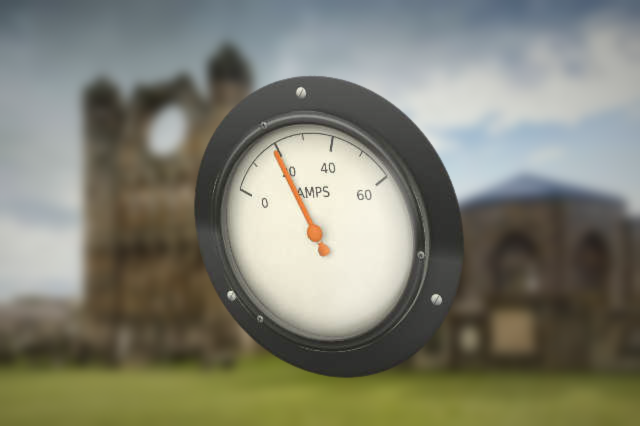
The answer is 20 A
